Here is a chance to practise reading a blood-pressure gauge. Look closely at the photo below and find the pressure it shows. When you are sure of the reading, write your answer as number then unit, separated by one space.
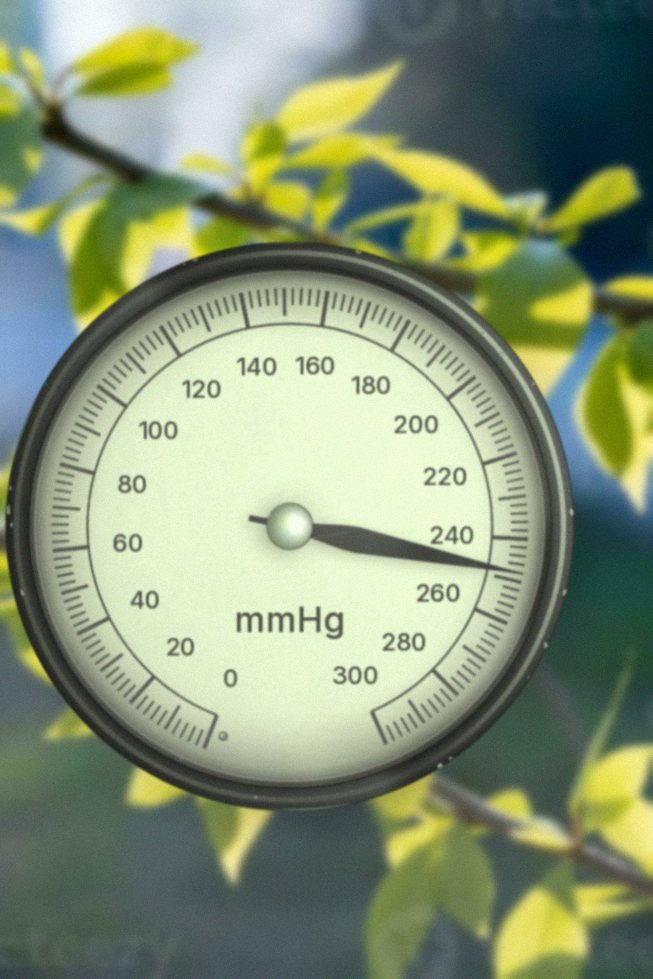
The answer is 248 mmHg
